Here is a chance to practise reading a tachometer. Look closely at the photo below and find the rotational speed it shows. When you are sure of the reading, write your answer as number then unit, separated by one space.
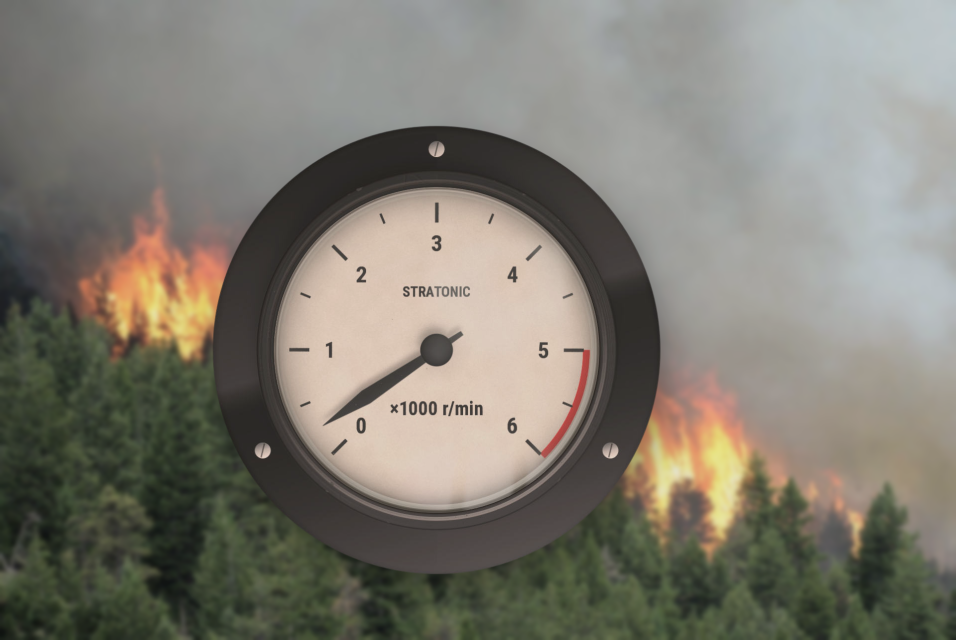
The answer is 250 rpm
